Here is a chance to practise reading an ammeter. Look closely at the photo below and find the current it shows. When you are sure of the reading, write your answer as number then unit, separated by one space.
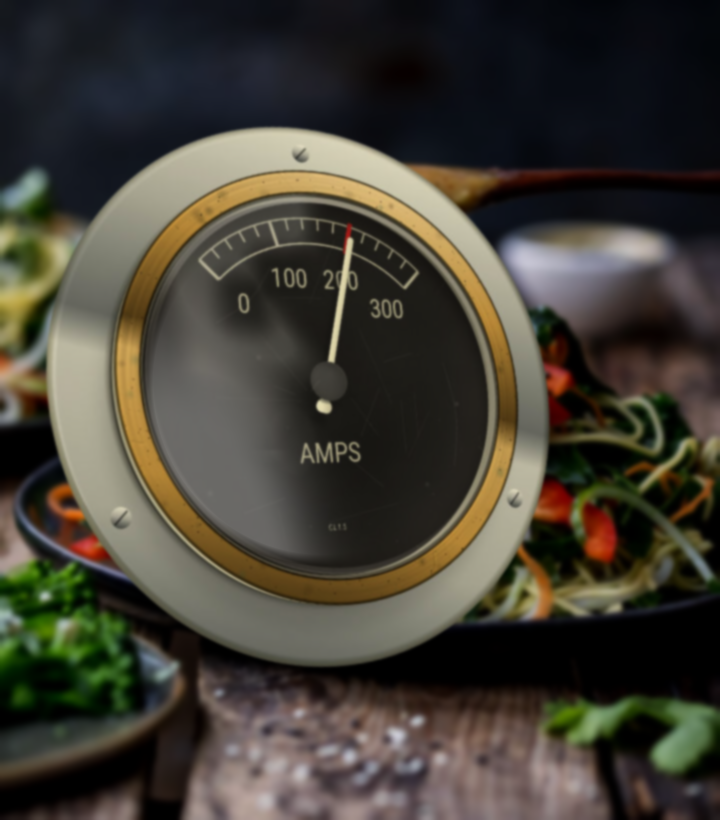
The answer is 200 A
